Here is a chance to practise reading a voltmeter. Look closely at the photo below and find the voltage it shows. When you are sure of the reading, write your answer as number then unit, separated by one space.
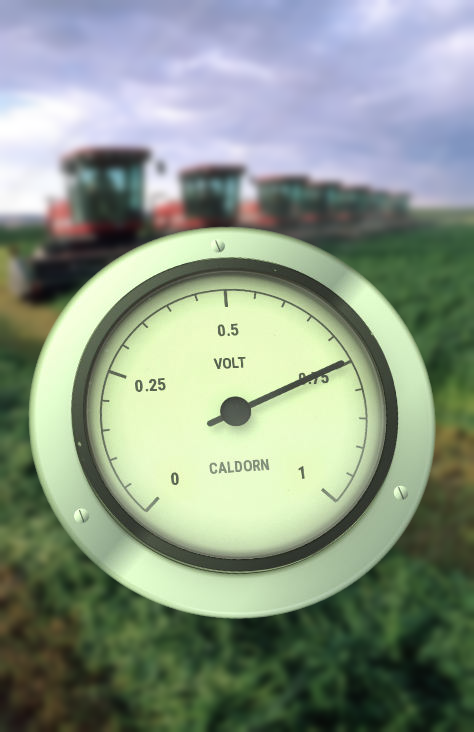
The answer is 0.75 V
